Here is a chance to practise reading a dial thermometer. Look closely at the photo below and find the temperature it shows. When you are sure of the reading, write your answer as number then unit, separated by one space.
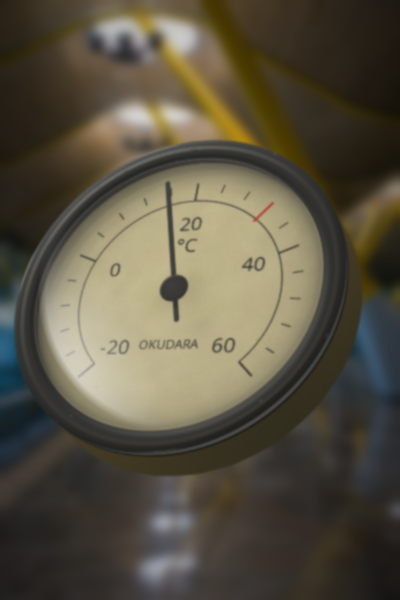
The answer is 16 °C
